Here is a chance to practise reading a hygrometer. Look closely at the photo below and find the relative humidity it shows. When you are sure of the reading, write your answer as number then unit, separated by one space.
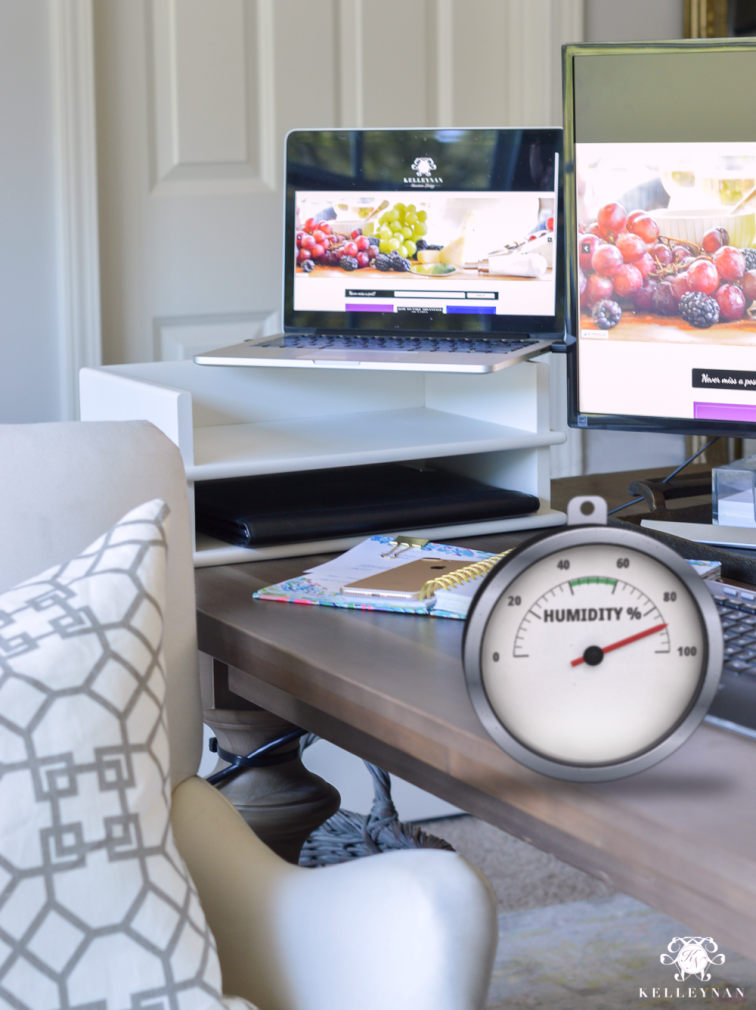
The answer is 88 %
